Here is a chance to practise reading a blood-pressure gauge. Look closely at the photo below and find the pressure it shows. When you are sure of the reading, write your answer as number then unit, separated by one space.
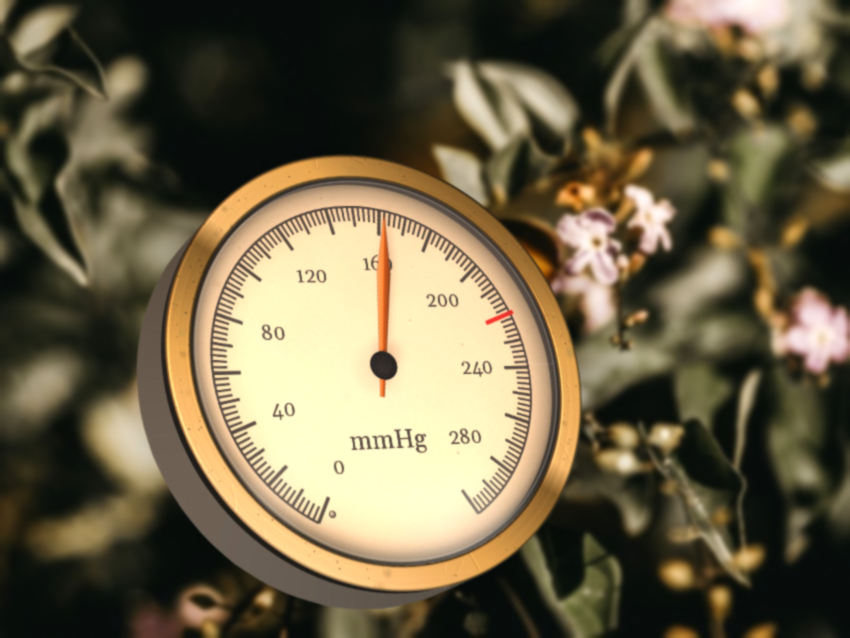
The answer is 160 mmHg
